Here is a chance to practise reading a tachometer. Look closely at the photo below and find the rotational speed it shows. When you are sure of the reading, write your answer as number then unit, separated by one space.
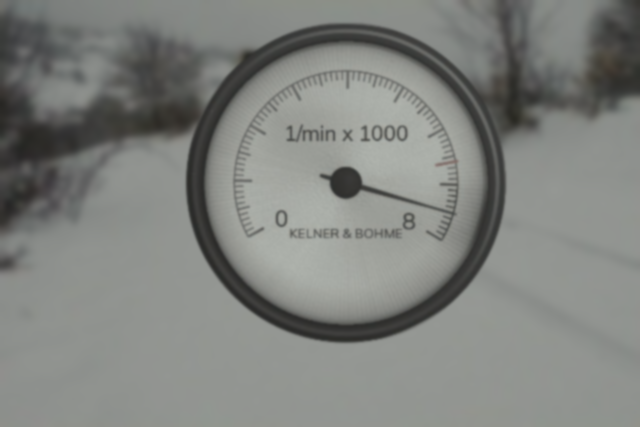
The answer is 7500 rpm
